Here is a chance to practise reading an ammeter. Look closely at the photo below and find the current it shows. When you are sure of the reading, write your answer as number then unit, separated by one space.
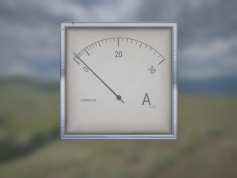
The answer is 5 A
